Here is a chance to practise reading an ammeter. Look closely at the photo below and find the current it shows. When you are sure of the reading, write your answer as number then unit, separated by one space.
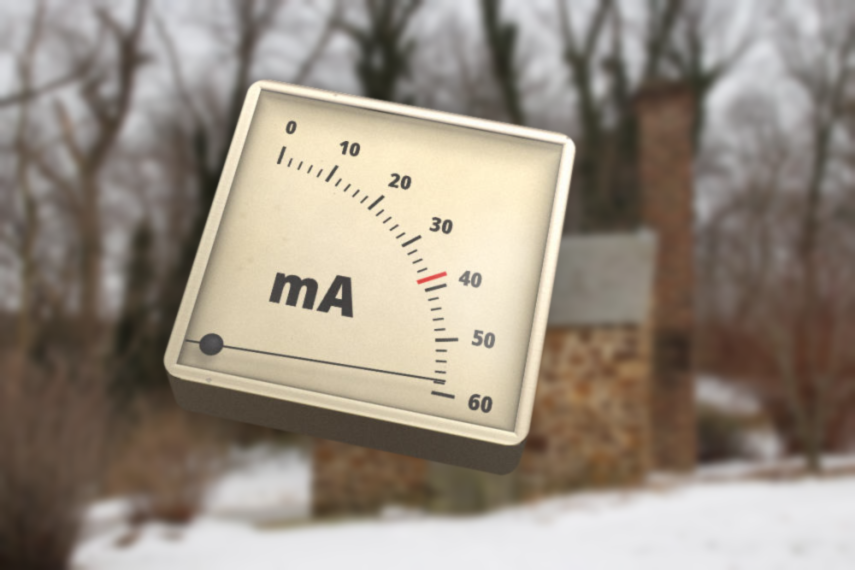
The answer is 58 mA
